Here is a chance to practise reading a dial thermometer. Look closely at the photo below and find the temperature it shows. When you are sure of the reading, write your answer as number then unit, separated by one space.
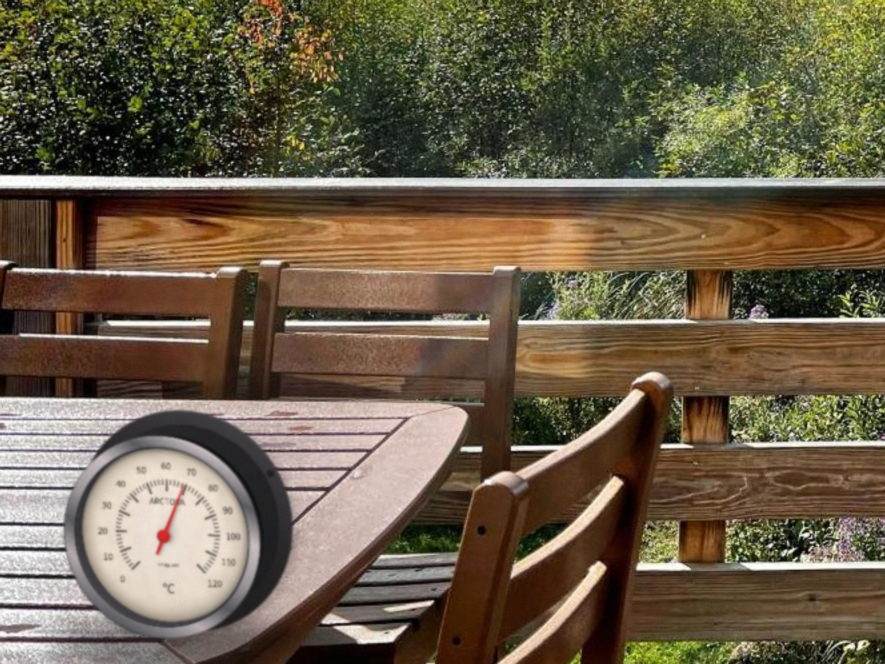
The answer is 70 °C
